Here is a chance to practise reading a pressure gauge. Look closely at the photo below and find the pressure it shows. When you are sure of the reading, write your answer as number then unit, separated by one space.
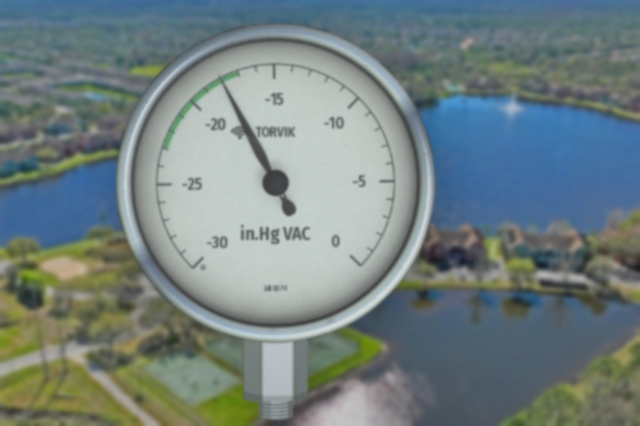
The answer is -18 inHg
